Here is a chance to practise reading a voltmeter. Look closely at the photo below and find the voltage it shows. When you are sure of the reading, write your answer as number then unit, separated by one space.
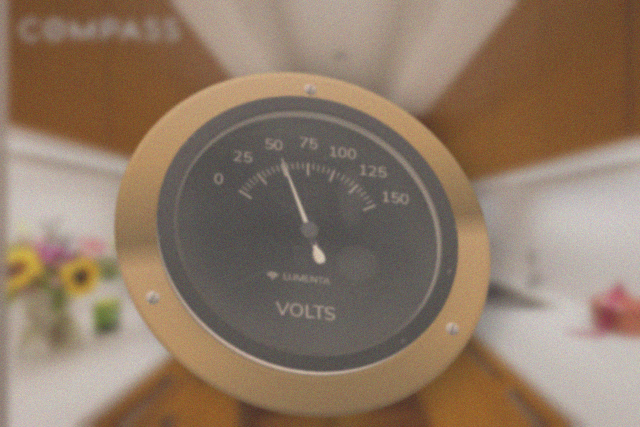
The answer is 50 V
